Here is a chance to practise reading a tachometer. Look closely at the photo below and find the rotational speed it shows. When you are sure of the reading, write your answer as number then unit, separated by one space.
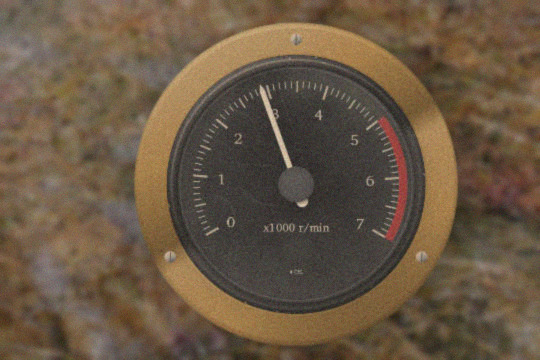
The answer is 2900 rpm
